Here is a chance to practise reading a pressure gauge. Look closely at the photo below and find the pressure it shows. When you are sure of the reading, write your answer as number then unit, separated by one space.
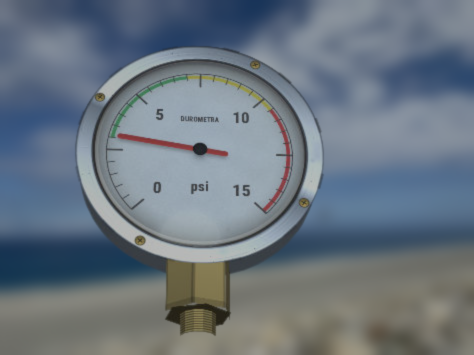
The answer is 3 psi
